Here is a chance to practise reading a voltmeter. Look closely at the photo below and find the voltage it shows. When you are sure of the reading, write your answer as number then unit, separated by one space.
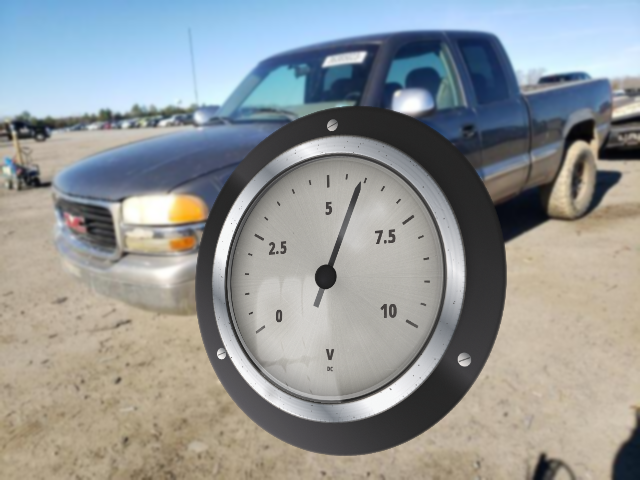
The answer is 6 V
